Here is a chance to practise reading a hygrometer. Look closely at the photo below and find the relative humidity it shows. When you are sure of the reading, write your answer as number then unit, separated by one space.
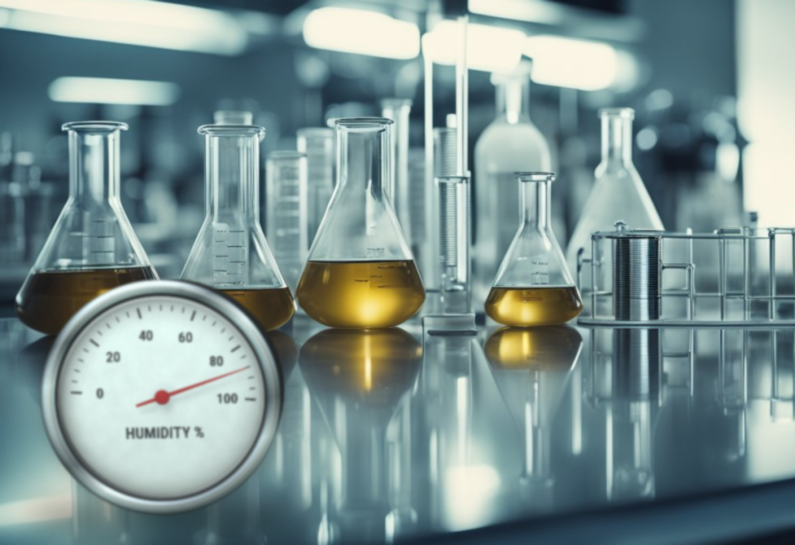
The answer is 88 %
